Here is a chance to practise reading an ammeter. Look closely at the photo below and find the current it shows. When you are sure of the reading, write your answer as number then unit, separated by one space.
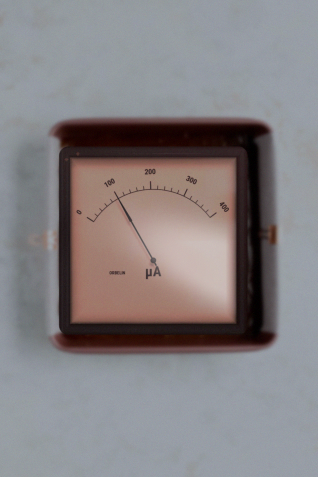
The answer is 100 µA
